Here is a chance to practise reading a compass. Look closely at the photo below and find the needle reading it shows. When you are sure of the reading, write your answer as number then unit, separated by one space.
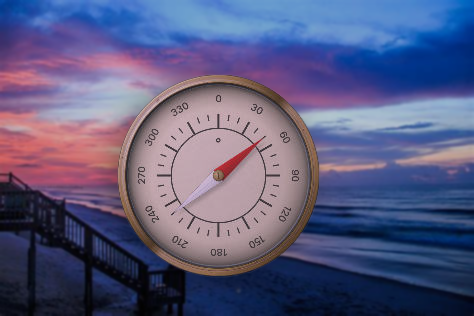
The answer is 50 °
